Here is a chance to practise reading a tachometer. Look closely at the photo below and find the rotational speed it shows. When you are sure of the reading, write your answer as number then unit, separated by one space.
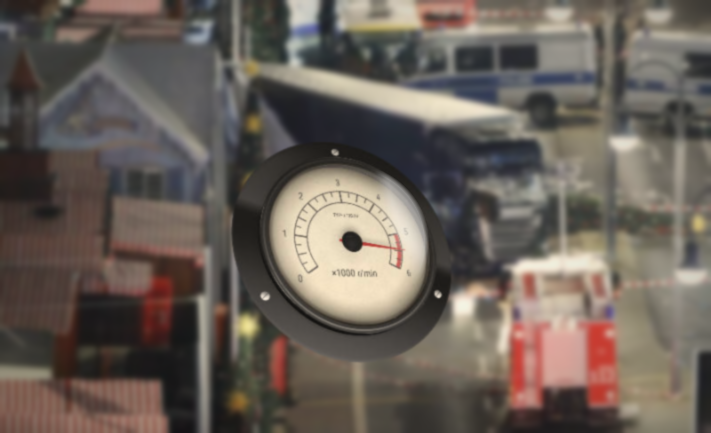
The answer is 5500 rpm
